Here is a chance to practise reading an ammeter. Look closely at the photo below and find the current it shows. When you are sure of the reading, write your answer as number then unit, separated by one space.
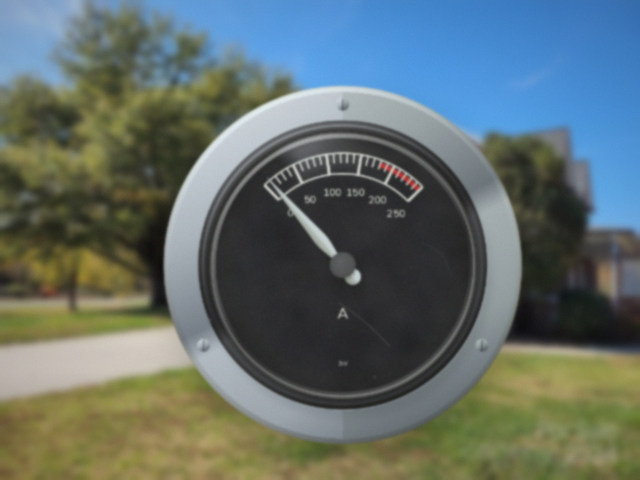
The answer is 10 A
